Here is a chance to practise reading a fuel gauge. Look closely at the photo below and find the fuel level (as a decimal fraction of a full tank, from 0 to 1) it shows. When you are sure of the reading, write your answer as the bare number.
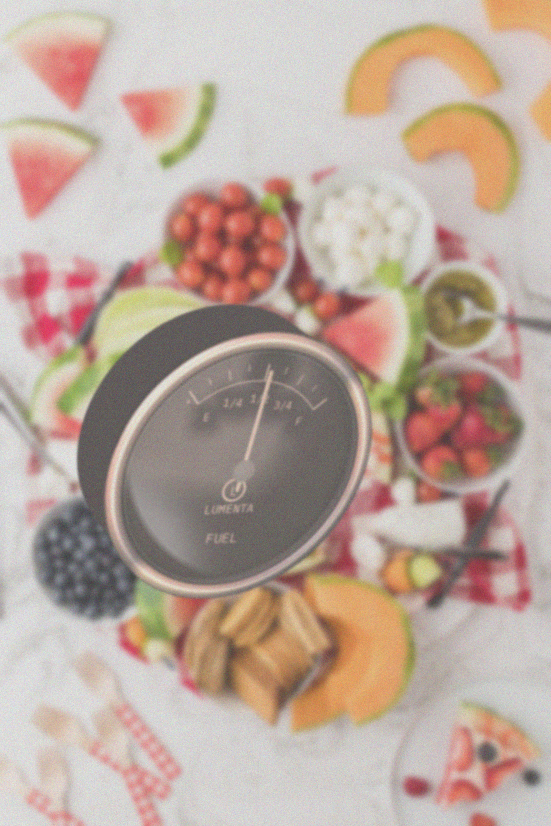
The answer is 0.5
